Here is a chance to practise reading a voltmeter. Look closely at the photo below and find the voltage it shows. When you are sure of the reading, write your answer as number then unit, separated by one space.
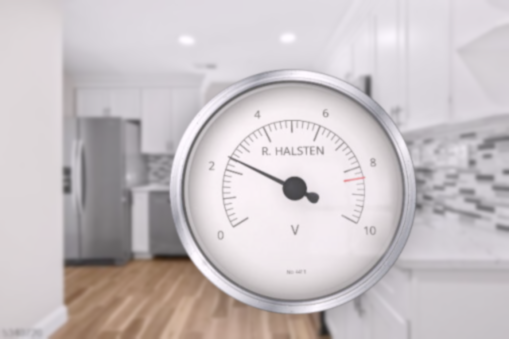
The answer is 2.4 V
